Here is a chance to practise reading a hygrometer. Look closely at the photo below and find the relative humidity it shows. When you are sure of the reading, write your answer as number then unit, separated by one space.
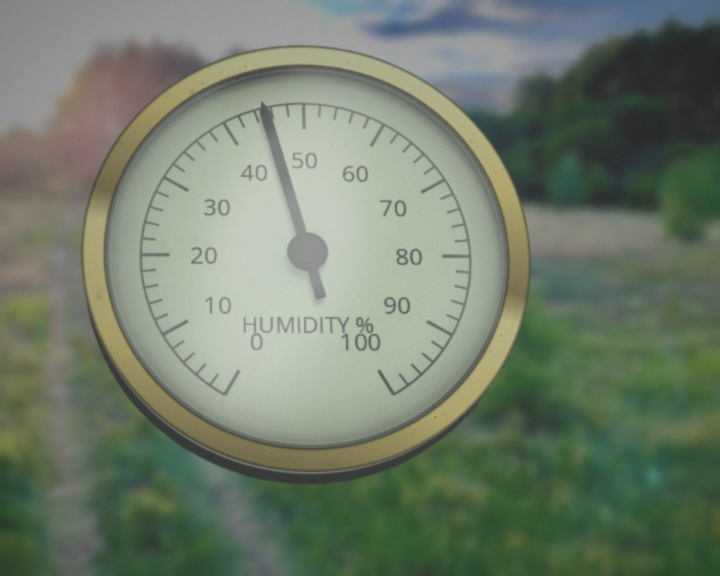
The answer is 45 %
